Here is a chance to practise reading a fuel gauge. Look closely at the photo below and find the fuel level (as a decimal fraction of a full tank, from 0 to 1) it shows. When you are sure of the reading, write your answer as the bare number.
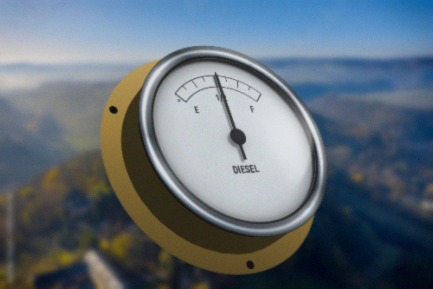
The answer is 0.5
